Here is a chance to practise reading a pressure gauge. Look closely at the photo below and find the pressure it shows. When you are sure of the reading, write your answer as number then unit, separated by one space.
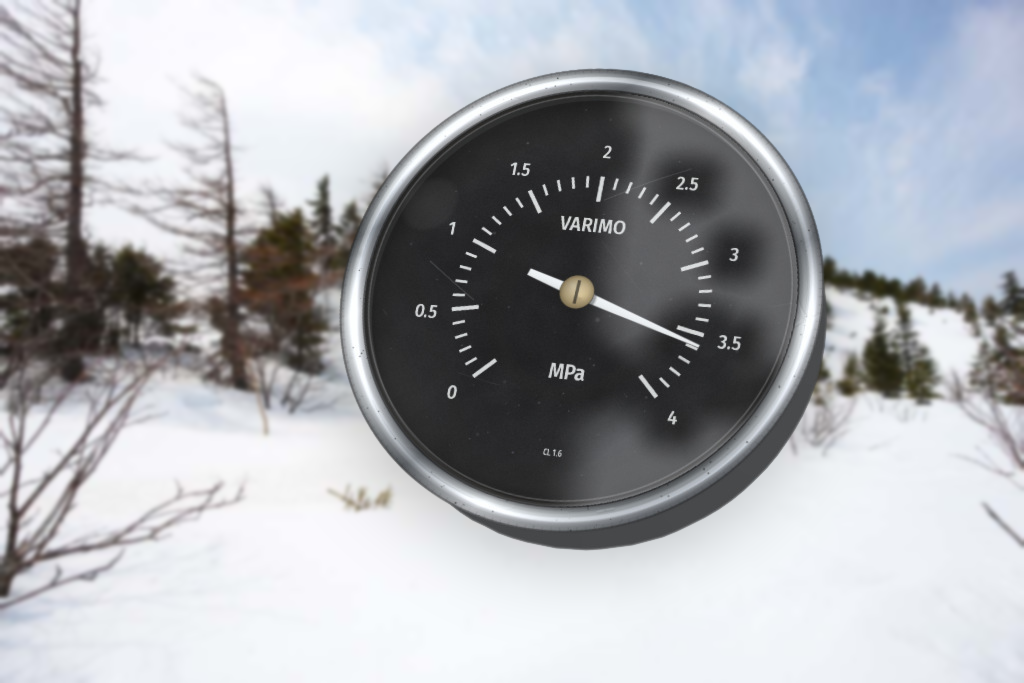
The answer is 3.6 MPa
